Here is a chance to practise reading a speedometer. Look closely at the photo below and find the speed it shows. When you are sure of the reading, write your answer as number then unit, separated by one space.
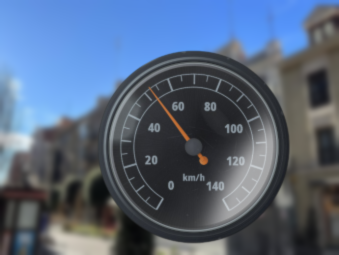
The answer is 52.5 km/h
